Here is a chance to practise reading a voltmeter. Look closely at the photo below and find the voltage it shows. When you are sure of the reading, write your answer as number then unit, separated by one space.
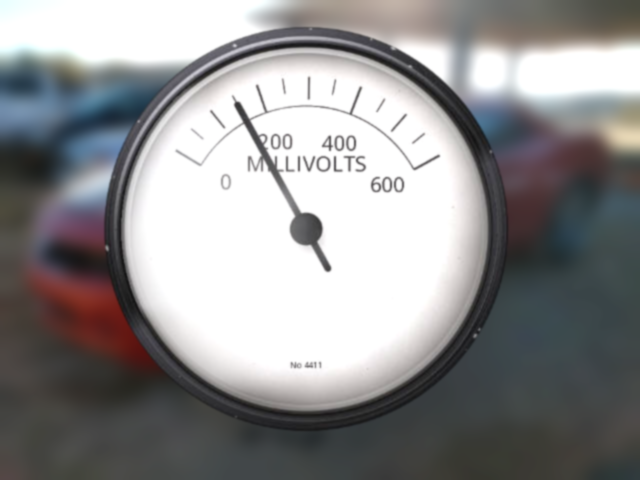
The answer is 150 mV
